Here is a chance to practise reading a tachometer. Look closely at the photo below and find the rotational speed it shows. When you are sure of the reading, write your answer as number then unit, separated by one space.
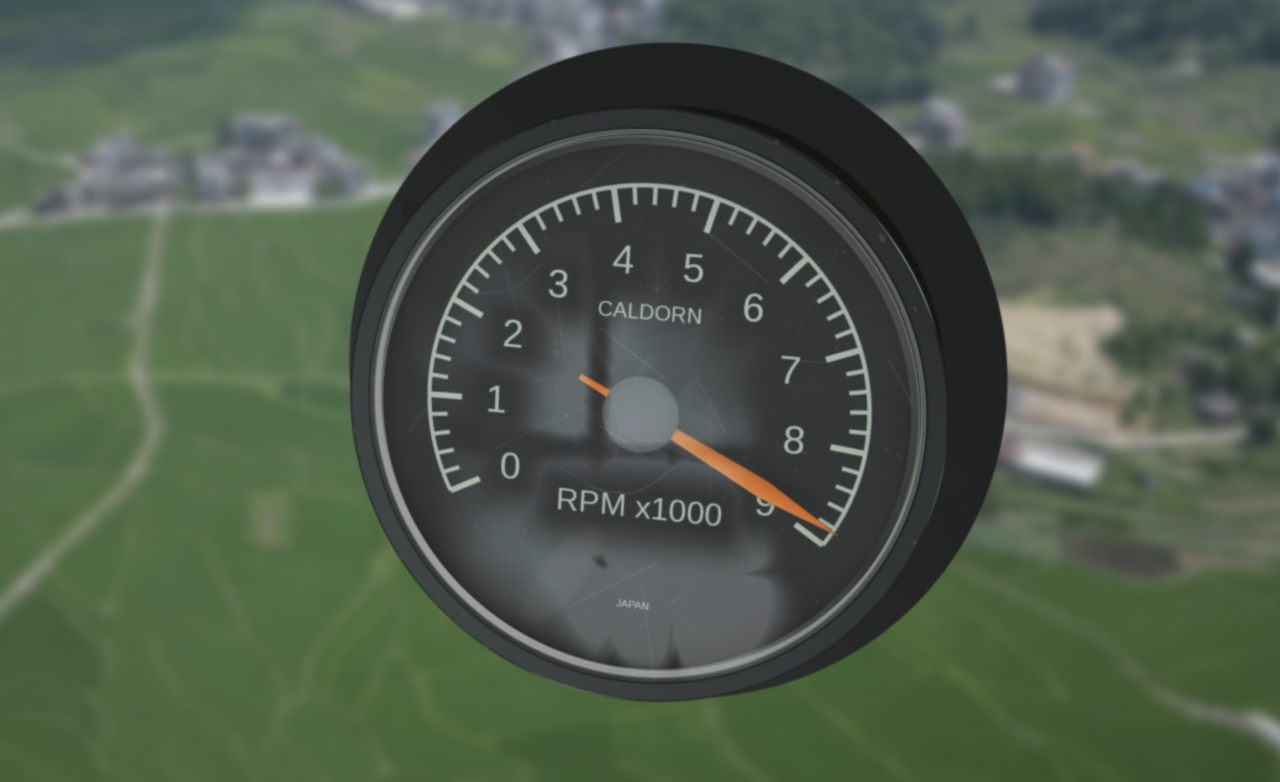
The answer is 8800 rpm
